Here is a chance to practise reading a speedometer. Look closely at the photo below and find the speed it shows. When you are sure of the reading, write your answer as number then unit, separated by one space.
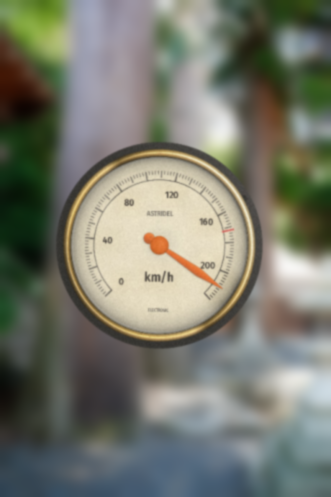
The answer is 210 km/h
